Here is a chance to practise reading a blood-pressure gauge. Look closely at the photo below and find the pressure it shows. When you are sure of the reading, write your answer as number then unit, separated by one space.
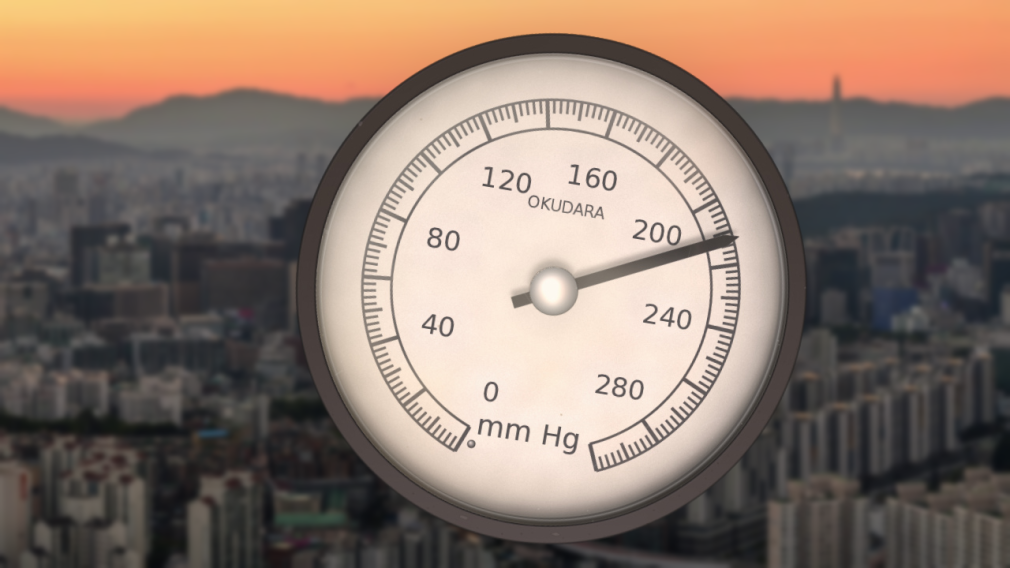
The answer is 212 mmHg
